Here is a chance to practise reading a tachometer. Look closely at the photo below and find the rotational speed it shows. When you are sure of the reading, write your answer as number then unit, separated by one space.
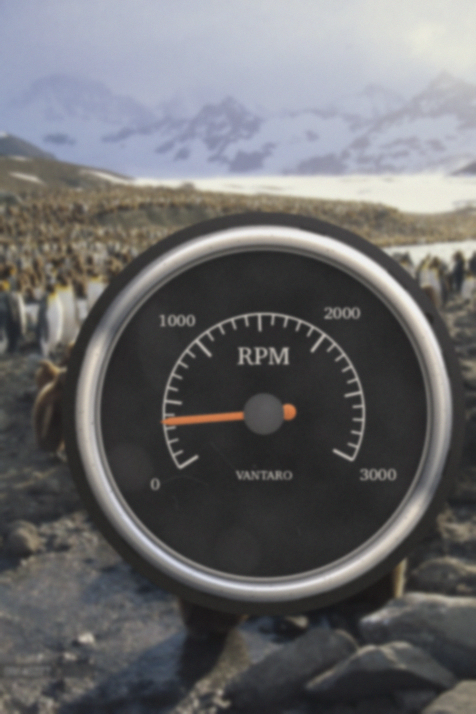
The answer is 350 rpm
